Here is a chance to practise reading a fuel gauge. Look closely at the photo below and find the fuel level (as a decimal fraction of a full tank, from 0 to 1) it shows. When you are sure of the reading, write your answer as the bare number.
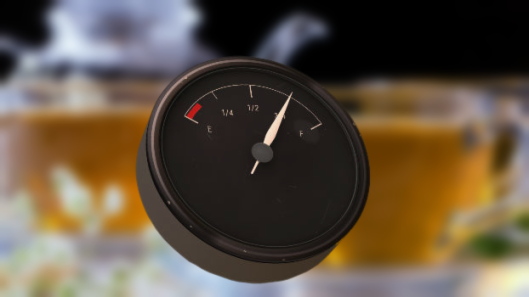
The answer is 0.75
